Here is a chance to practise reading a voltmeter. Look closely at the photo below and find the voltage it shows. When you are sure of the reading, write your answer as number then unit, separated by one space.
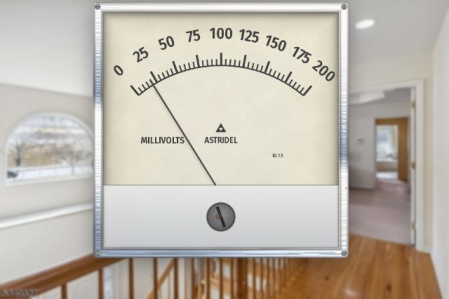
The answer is 20 mV
